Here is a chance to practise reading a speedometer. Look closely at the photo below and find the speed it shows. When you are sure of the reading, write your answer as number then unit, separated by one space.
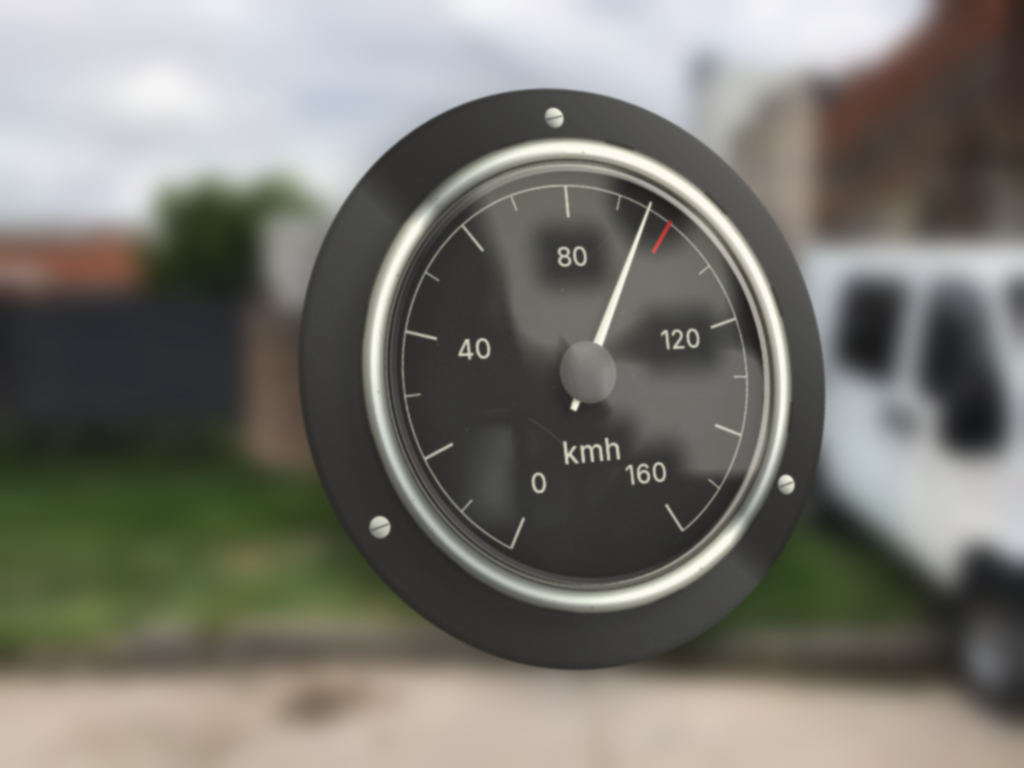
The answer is 95 km/h
